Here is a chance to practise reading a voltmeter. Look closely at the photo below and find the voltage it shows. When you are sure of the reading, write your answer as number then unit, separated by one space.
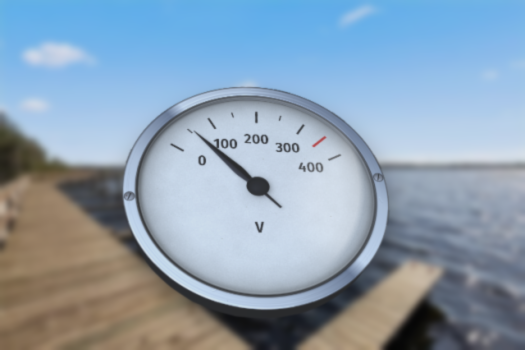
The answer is 50 V
